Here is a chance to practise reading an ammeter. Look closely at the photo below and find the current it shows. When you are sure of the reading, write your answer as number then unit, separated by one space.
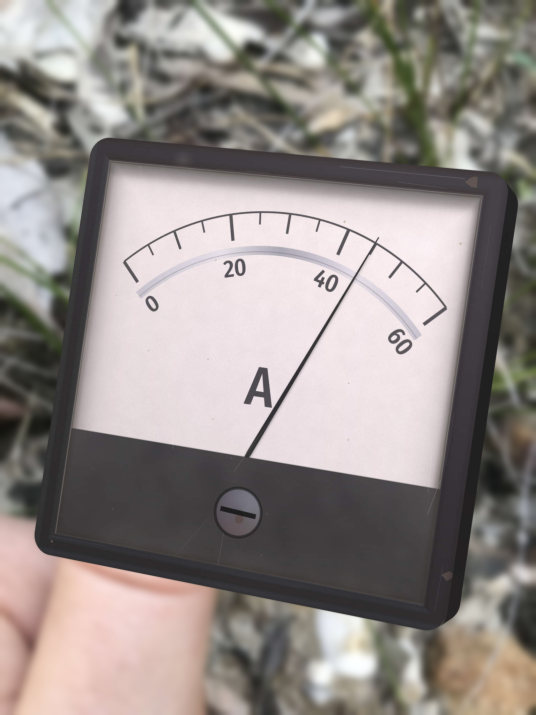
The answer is 45 A
